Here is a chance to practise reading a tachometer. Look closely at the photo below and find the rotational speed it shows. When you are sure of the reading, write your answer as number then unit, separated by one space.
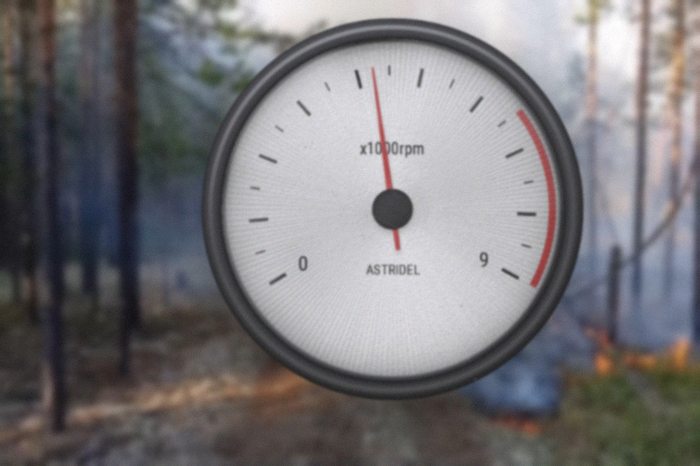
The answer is 4250 rpm
